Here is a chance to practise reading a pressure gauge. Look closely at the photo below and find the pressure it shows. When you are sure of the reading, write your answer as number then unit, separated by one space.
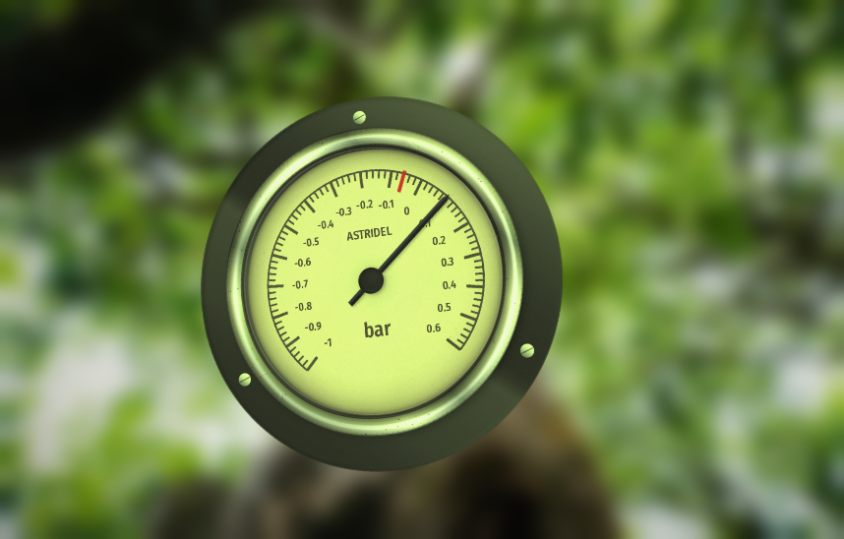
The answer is 0.1 bar
